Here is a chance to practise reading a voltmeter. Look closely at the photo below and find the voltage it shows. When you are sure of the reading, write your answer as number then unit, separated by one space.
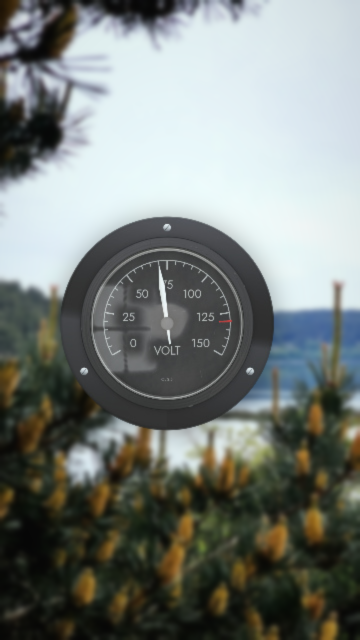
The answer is 70 V
